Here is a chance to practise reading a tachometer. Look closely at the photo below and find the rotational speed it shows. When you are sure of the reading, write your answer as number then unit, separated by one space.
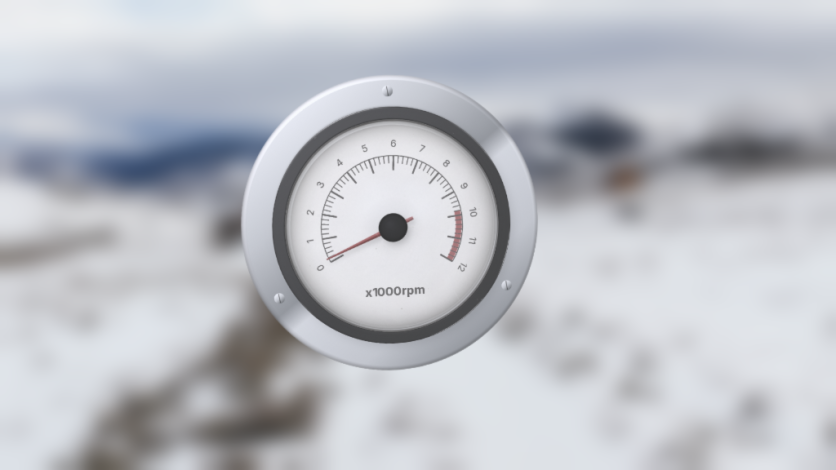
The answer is 200 rpm
